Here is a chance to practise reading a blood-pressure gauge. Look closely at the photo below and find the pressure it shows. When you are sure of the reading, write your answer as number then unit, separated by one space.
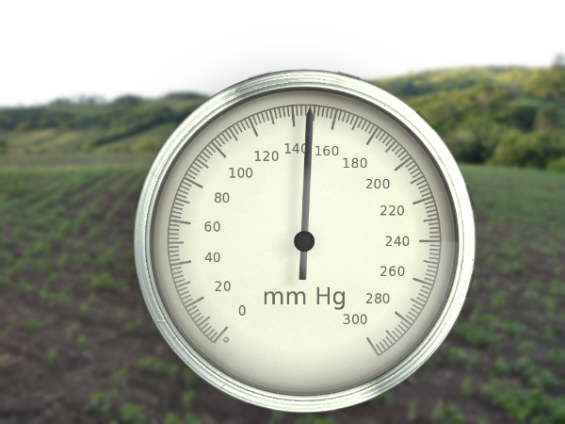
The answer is 148 mmHg
